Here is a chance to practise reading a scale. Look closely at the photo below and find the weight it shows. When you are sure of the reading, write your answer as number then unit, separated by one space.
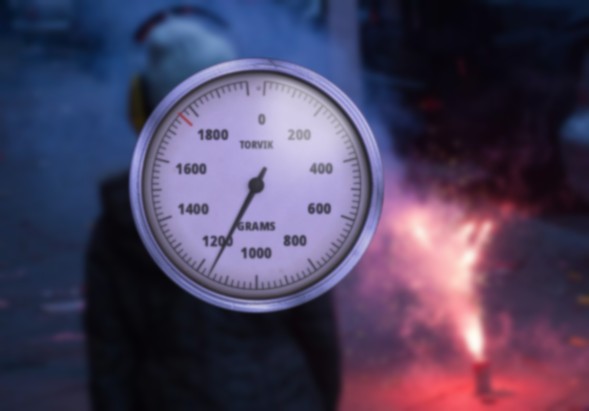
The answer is 1160 g
